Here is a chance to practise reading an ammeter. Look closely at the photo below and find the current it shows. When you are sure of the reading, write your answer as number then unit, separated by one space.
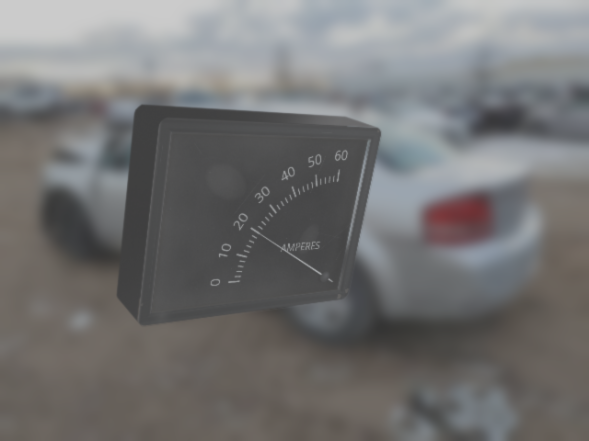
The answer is 20 A
